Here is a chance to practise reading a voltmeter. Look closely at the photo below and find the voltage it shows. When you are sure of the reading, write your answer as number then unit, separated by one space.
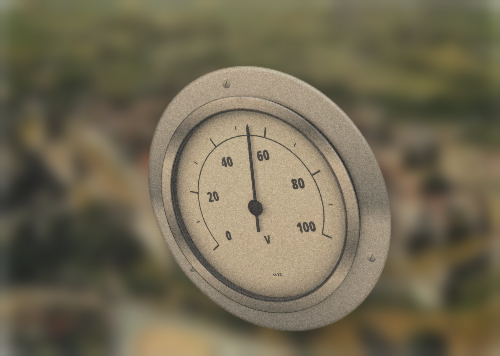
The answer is 55 V
